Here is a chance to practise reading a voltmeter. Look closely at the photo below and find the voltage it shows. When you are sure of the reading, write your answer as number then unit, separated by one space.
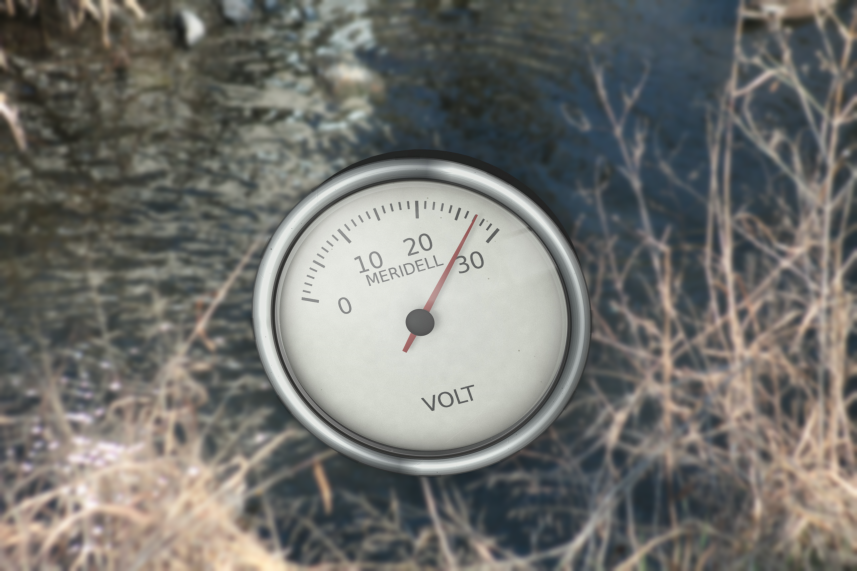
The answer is 27 V
